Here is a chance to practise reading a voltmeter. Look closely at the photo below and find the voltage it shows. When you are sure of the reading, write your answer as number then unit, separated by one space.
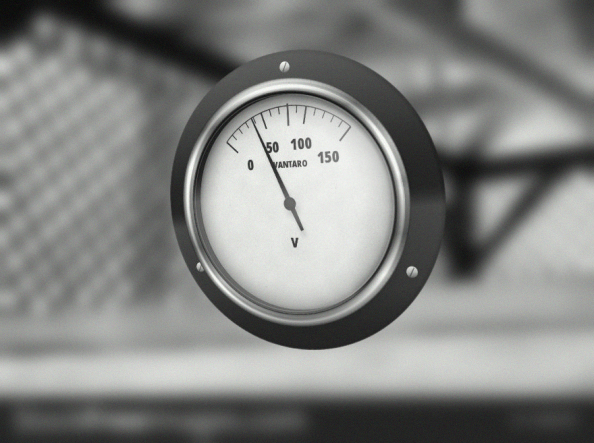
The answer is 40 V
